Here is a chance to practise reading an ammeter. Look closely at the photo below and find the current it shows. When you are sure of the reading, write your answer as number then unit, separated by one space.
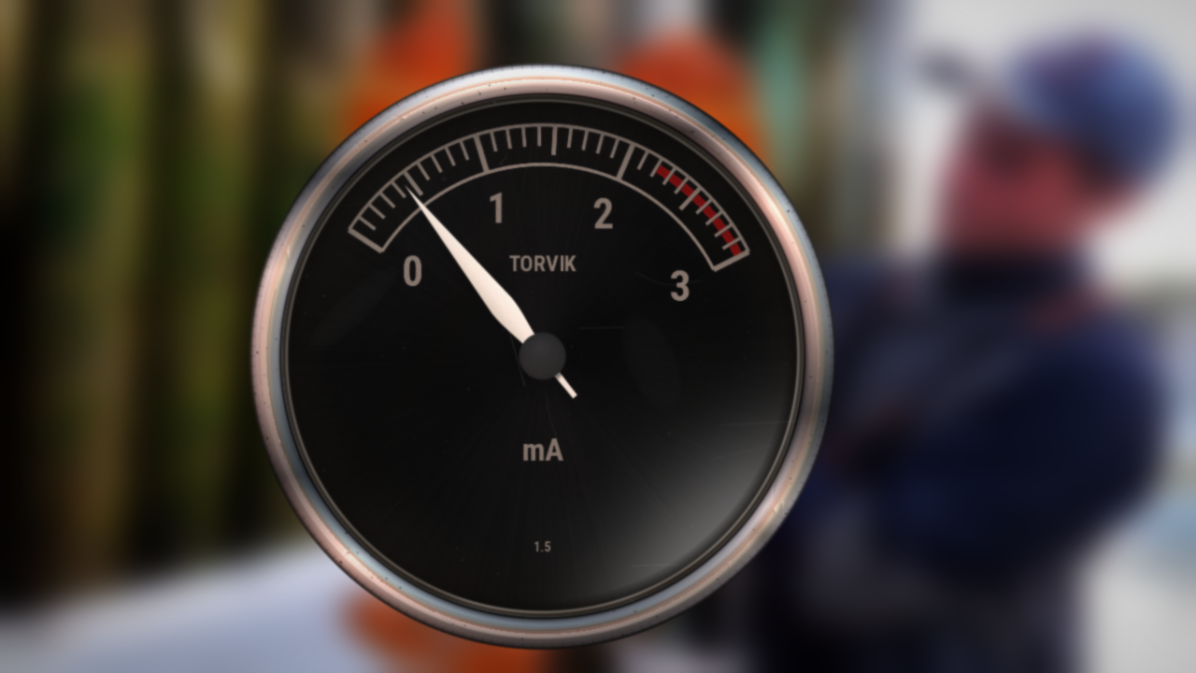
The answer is 0.45 mA
